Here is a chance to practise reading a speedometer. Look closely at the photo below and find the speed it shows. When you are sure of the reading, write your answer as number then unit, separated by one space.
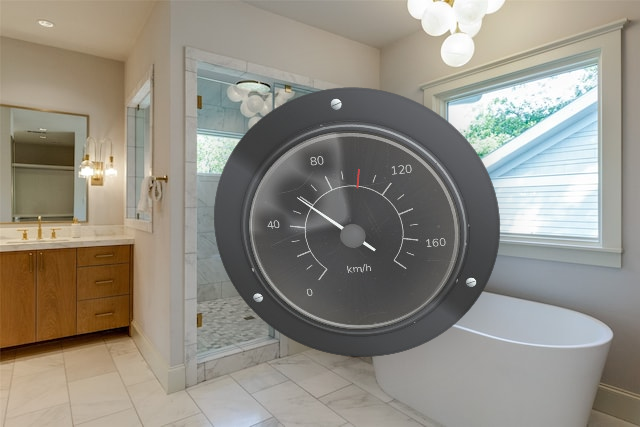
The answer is 60 km/h
